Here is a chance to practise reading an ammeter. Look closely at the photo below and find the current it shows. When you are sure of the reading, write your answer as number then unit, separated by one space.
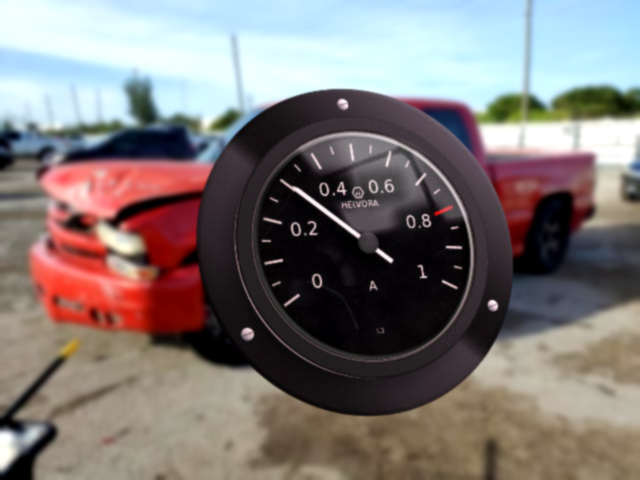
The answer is 0.3 A
